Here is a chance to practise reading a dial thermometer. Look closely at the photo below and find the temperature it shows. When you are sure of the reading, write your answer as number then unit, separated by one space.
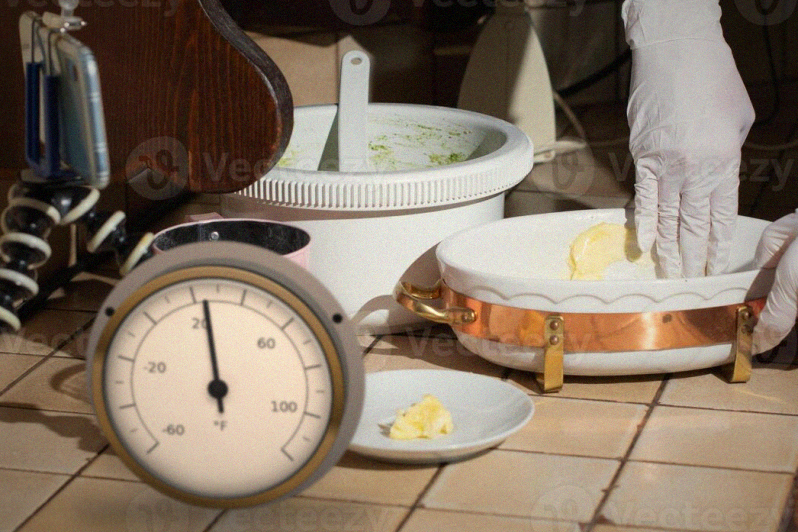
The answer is 25 °F
